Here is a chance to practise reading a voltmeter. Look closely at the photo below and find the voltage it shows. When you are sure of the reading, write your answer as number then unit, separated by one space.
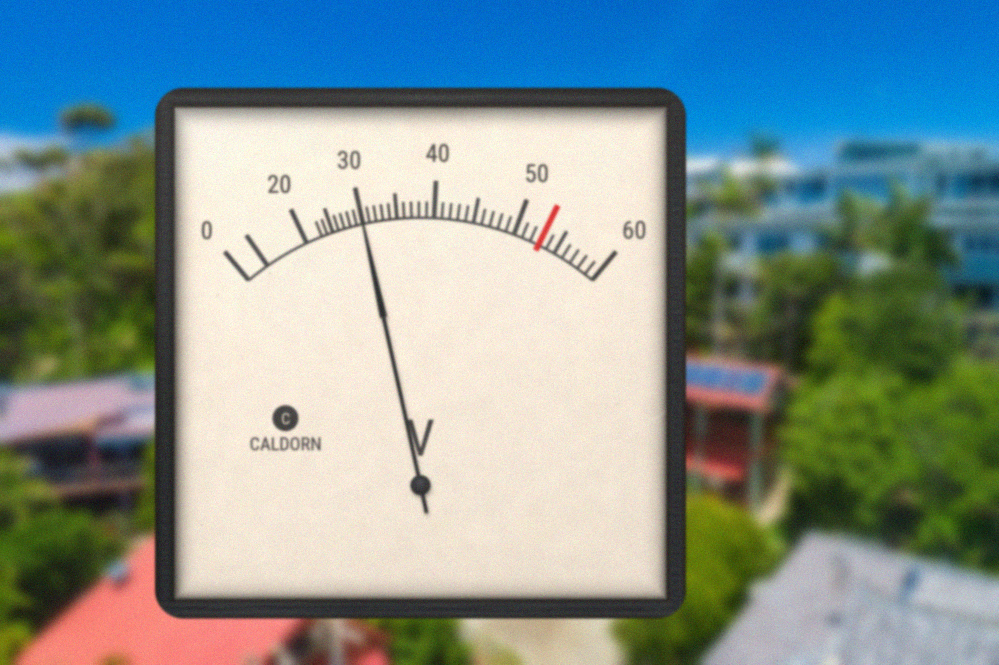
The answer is 30 V
